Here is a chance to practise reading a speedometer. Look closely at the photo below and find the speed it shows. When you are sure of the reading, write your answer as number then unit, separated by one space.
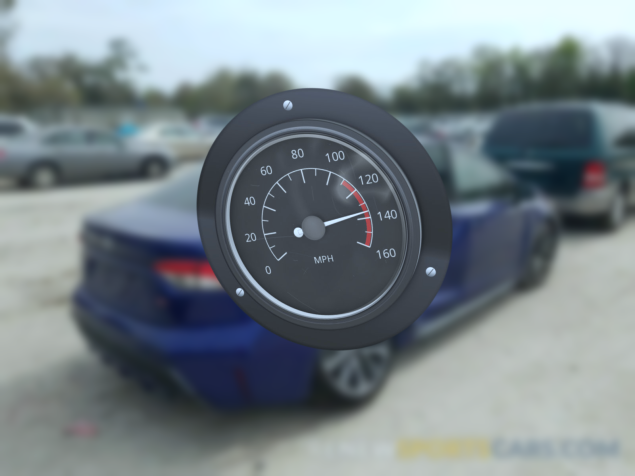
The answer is 135 mph
